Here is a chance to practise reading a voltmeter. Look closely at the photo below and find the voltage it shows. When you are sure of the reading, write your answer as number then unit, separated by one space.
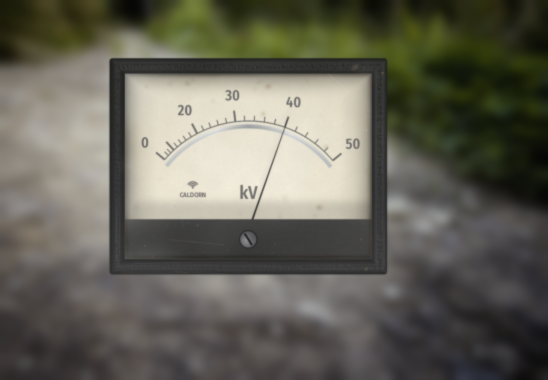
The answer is 40 kV
